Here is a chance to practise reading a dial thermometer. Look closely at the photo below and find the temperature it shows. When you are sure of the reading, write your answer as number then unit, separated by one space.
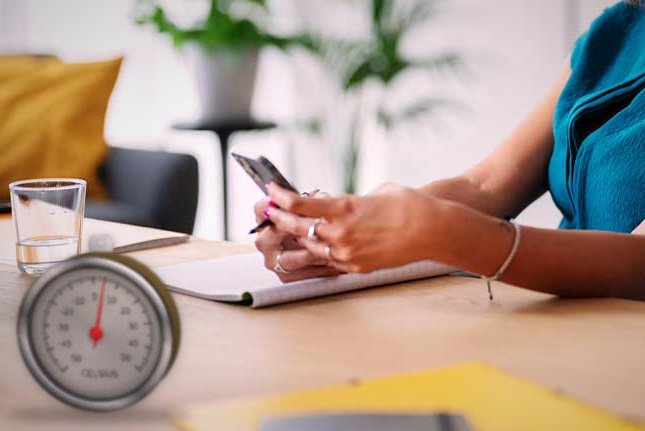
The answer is 5 °C
